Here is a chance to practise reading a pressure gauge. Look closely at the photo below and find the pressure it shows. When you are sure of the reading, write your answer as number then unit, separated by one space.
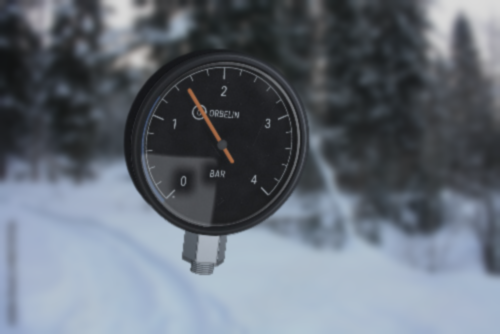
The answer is 1.5 bar
